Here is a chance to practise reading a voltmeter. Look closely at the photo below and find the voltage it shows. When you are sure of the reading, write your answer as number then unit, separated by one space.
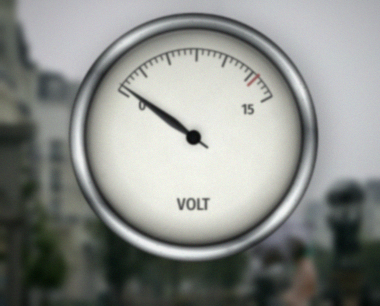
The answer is 0.5 V
